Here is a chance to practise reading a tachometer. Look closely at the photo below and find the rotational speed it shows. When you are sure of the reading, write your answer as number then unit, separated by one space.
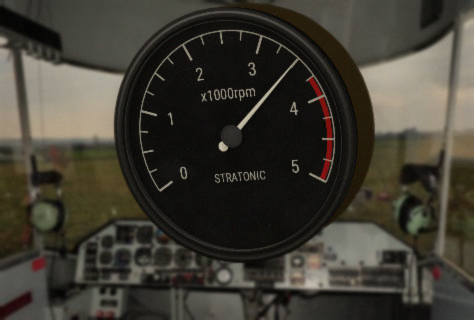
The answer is 3500 rpm
